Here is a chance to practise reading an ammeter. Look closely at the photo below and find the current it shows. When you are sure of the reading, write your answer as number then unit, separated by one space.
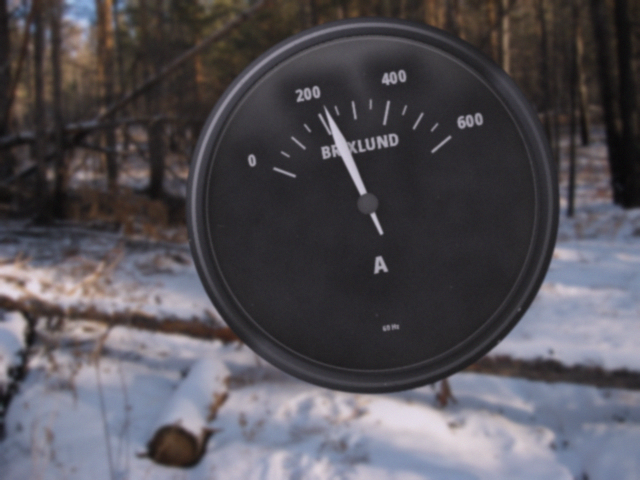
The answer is 225 A
